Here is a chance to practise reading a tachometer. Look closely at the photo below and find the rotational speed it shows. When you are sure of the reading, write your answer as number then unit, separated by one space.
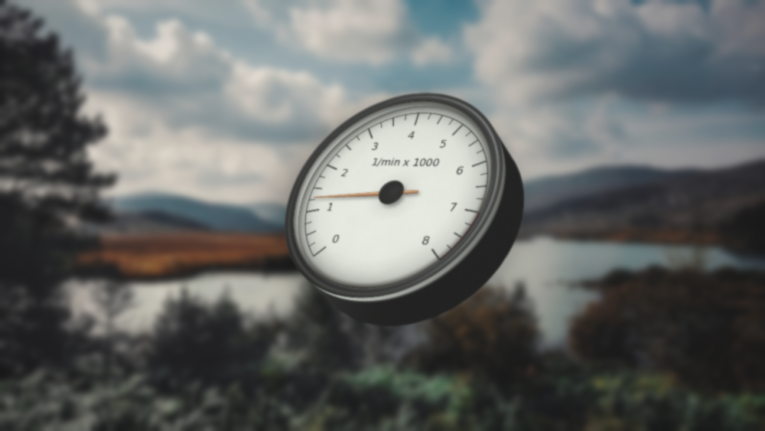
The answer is 1250 rpm
